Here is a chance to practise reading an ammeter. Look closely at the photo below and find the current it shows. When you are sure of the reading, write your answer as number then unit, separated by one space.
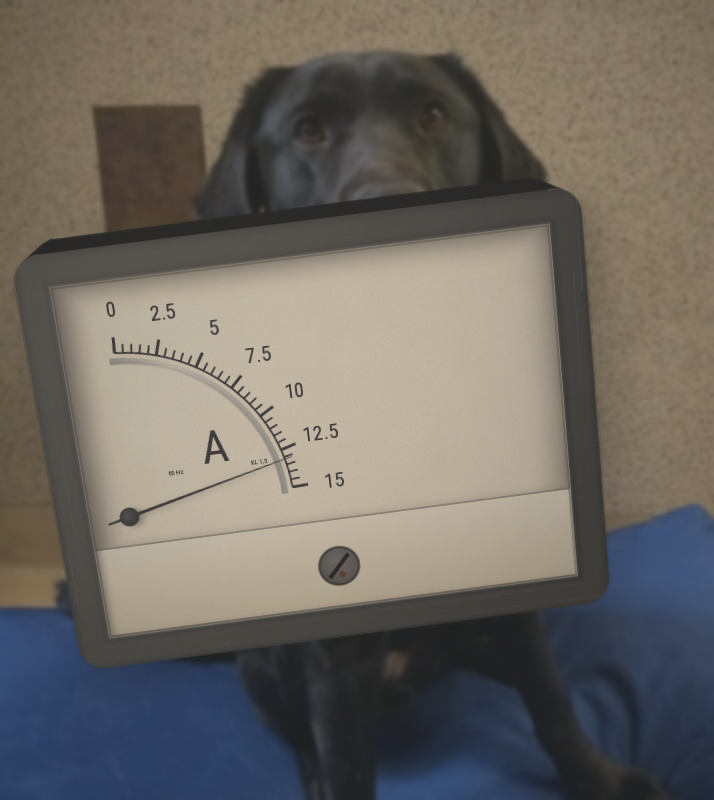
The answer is 13 A
